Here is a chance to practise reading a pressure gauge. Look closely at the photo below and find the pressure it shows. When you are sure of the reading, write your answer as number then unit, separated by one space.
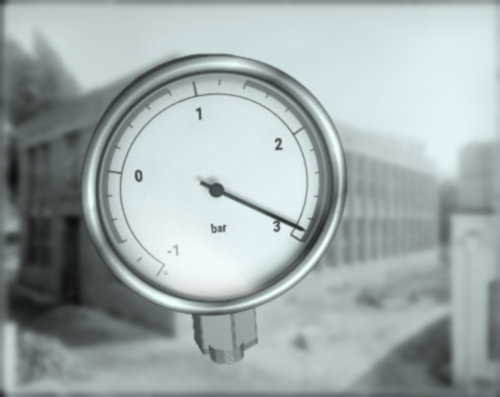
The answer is 2.9 bar
